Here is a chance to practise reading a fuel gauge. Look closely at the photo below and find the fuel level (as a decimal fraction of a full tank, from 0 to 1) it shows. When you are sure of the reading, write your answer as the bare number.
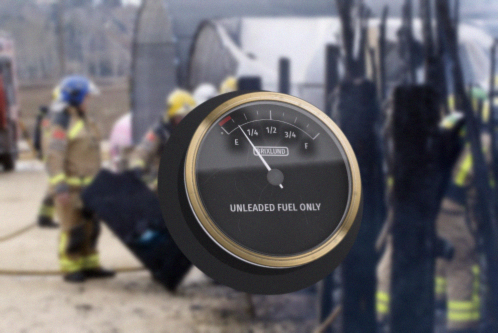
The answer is 0.125
